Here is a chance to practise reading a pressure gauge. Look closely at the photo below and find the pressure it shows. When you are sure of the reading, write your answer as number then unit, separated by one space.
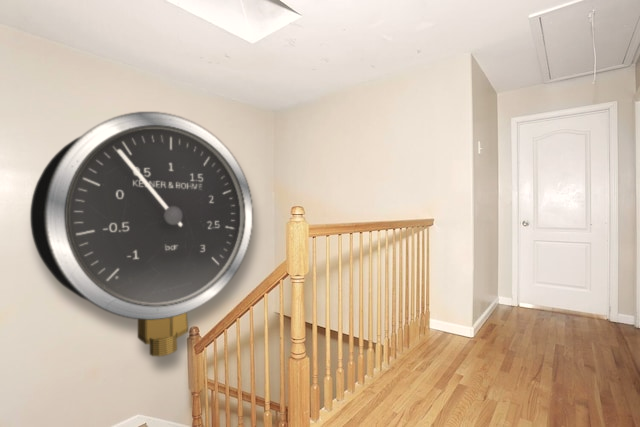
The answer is 0.4 bar
